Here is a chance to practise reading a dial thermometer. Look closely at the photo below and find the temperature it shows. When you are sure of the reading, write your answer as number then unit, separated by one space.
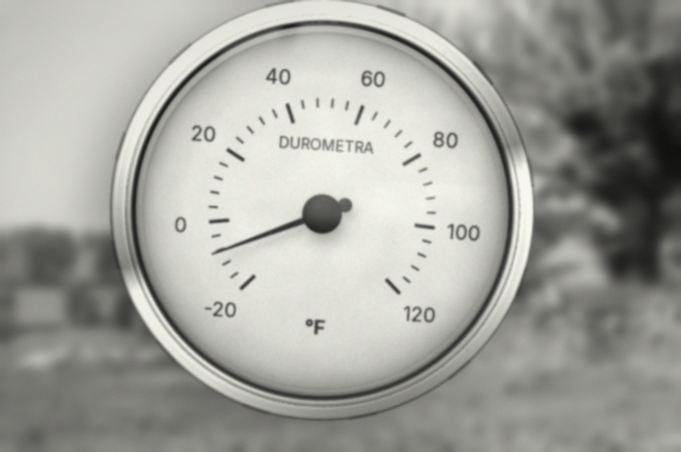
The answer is -8 °F
